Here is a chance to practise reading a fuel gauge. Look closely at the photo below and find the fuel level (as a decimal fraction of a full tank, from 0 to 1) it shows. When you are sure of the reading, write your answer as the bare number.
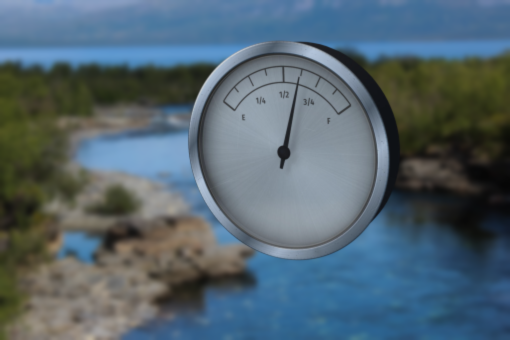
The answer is 0.625
